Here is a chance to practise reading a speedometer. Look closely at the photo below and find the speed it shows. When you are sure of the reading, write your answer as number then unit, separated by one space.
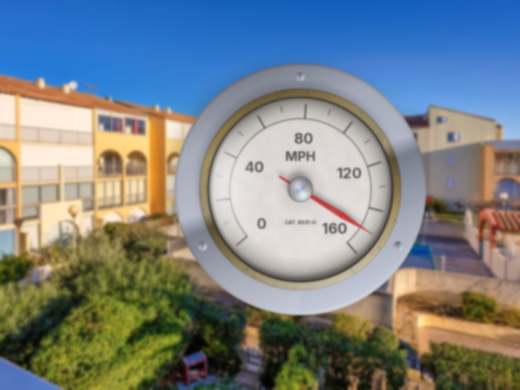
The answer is 150 mph
